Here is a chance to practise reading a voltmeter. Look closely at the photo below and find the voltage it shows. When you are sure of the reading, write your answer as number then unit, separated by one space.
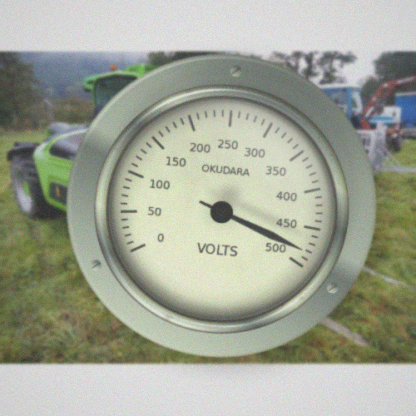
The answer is 480 V
